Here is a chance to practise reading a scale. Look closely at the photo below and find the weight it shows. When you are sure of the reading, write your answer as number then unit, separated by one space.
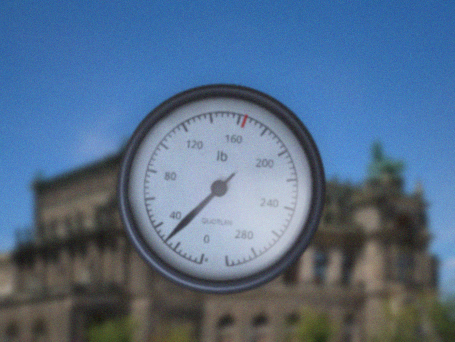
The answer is 28 lb
